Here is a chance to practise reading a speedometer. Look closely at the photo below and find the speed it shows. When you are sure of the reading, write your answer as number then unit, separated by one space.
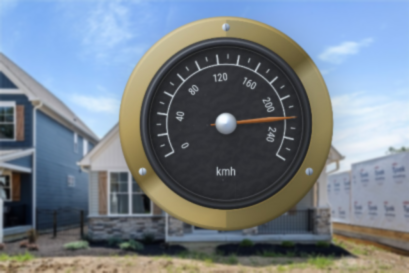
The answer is 220 km/h
